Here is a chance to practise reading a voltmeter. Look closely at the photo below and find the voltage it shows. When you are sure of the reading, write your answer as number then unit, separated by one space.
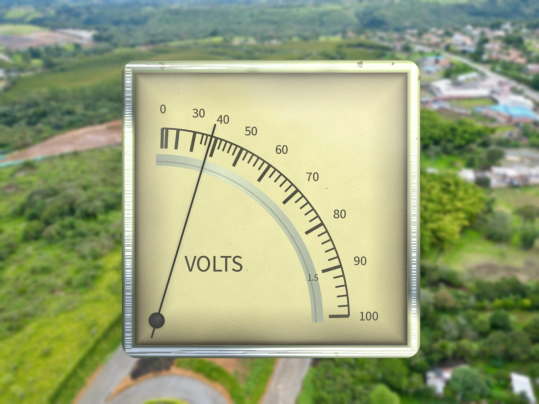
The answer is 38 V
